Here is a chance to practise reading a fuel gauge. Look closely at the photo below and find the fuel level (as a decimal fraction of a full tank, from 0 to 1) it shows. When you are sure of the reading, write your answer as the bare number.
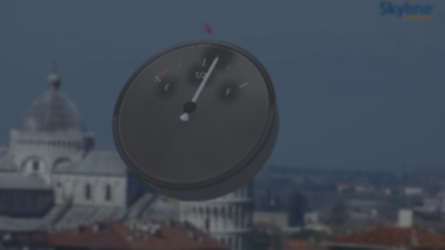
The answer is 0.625
